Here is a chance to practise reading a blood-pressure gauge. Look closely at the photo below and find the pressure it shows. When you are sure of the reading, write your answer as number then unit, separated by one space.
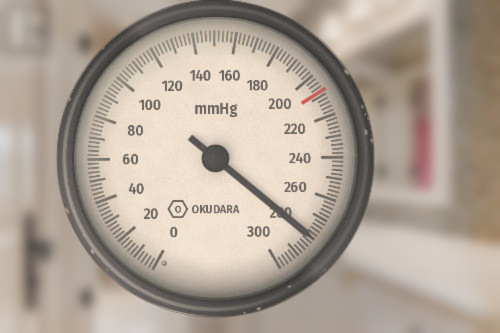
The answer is 280 mmHg
